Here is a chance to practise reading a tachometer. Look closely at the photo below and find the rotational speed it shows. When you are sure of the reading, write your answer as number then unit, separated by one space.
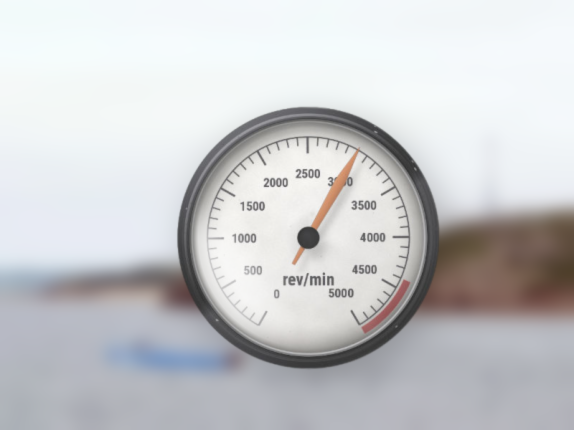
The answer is 3000 rpm
